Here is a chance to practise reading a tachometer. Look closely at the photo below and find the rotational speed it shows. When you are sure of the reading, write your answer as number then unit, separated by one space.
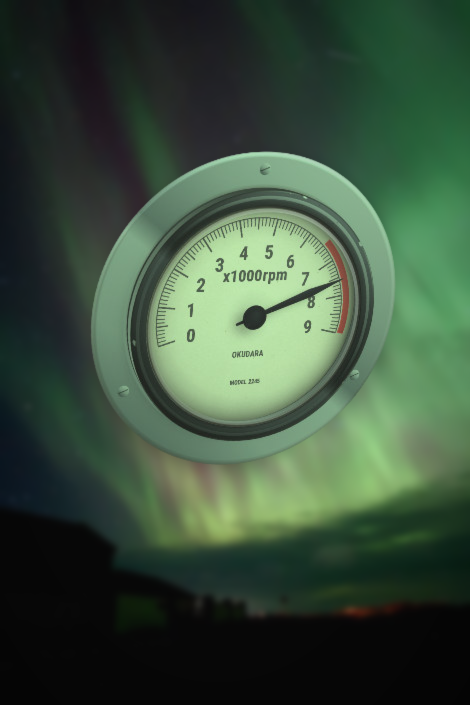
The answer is 7500 rpm
